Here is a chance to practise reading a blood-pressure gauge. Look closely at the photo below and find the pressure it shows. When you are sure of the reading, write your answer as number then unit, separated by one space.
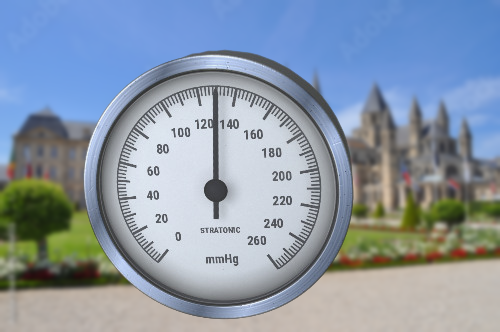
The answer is 130 mmHg
